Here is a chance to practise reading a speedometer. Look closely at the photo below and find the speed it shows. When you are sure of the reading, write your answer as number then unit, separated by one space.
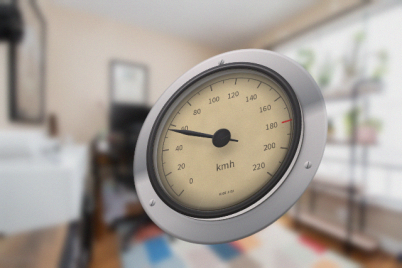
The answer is 55 km/h
